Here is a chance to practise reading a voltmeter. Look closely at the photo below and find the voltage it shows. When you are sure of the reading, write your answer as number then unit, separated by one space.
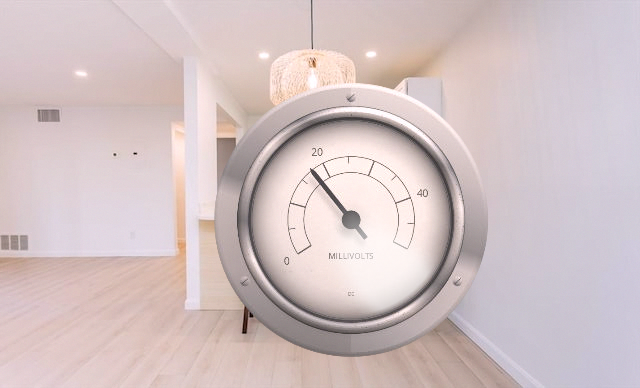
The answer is 17.5 mV
